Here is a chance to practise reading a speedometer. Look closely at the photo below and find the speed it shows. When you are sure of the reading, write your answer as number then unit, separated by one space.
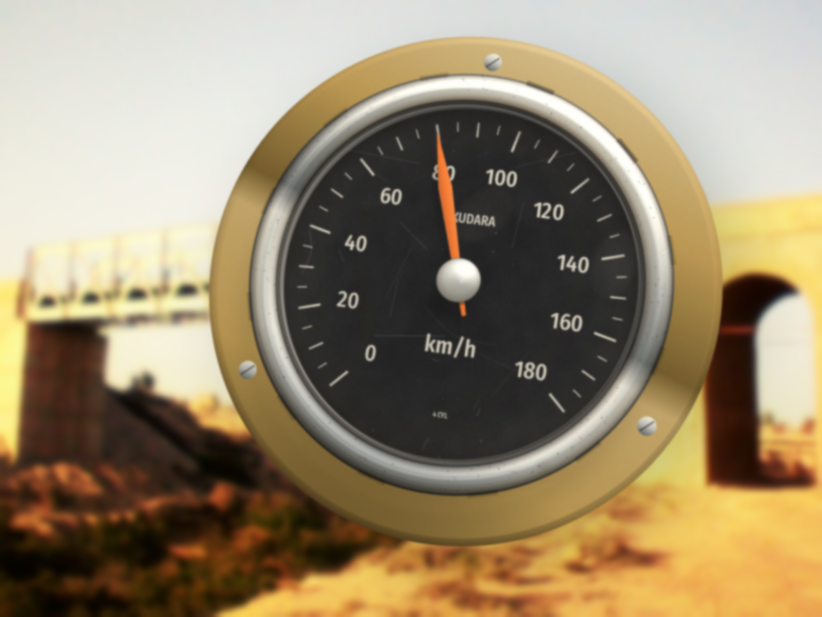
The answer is 80 km/h
